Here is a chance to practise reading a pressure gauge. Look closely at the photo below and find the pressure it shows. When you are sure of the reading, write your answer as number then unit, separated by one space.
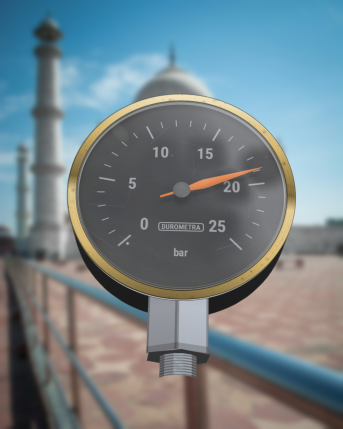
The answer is 19 bar
